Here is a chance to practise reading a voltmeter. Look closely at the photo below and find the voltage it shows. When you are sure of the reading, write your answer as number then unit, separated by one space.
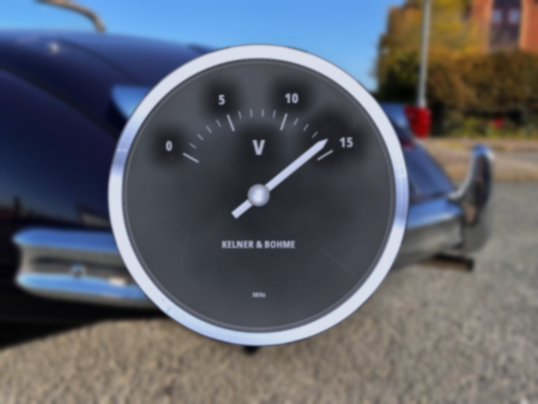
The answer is 14 V
